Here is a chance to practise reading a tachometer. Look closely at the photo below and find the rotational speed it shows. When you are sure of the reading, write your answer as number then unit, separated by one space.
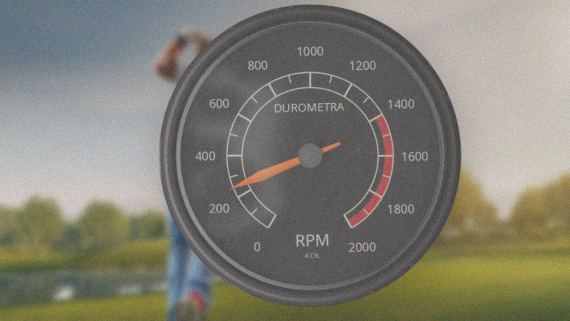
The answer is 250 rpm
